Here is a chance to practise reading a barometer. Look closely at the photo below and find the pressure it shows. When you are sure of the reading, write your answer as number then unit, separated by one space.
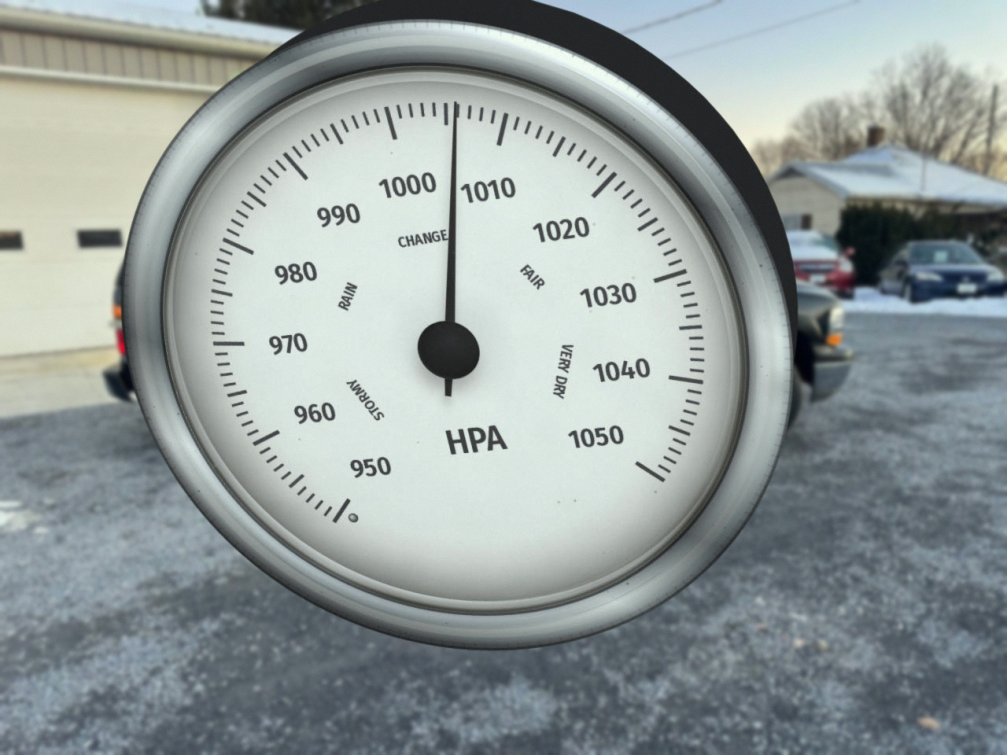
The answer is 1006 hPa
